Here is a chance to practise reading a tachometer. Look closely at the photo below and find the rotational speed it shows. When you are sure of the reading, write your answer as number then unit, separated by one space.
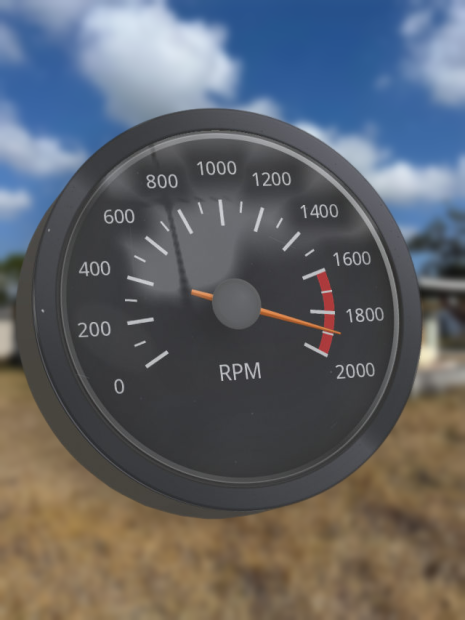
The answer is 1900 rpm
